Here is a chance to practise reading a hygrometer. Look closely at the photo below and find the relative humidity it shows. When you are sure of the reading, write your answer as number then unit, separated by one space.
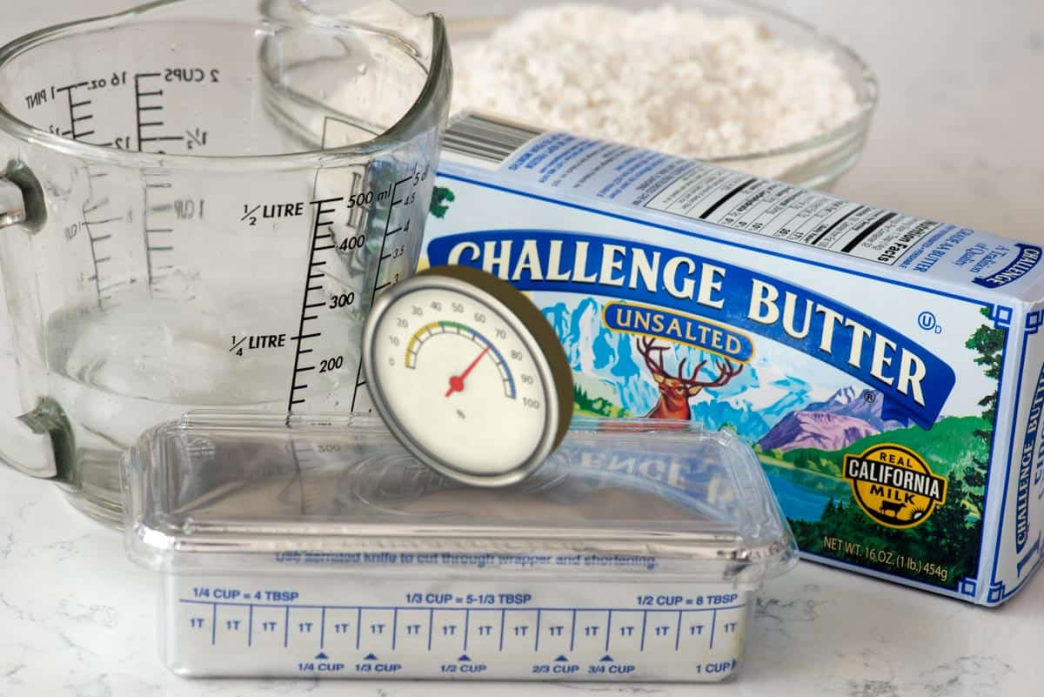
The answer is 70 %
